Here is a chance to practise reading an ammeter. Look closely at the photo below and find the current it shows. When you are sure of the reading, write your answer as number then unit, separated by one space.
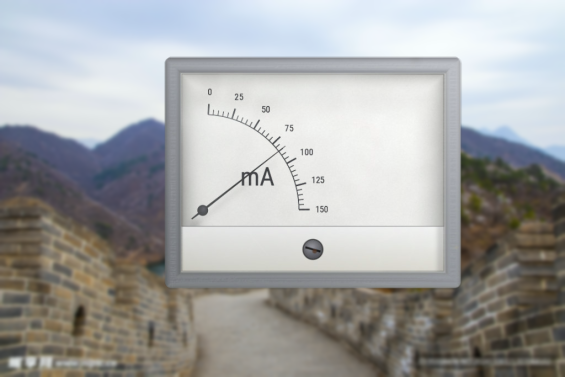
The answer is 85 mA
